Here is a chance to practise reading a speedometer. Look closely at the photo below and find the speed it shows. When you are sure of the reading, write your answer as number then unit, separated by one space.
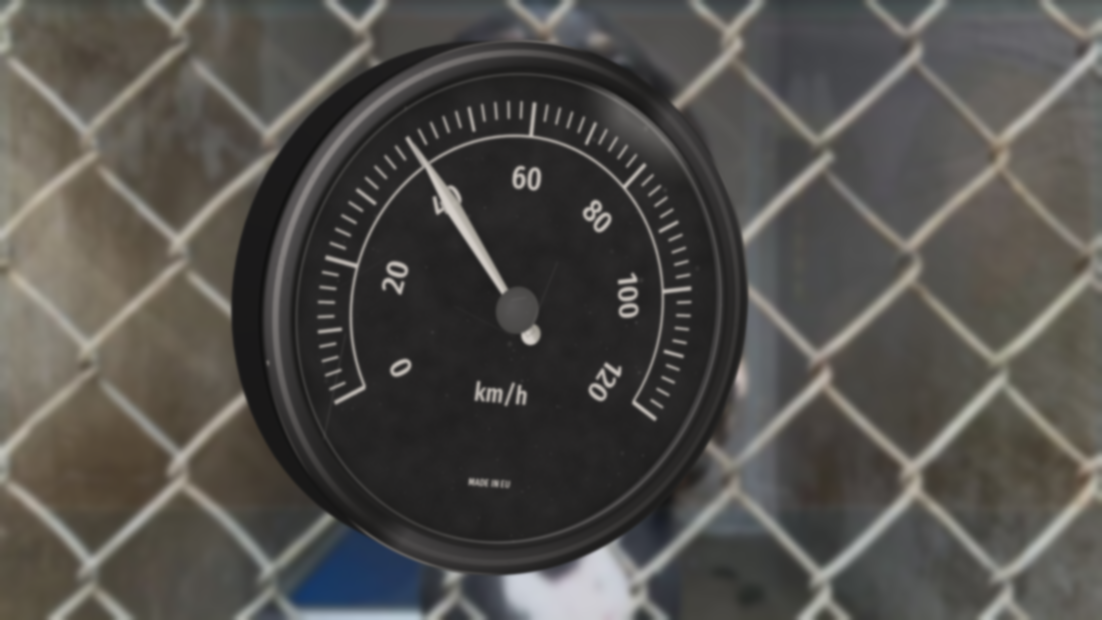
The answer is 40 km/h
